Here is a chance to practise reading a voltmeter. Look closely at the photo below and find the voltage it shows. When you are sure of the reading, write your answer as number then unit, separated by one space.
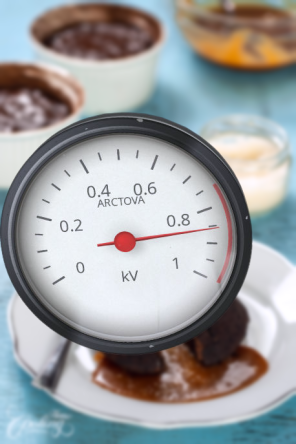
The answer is 0.85 kV
